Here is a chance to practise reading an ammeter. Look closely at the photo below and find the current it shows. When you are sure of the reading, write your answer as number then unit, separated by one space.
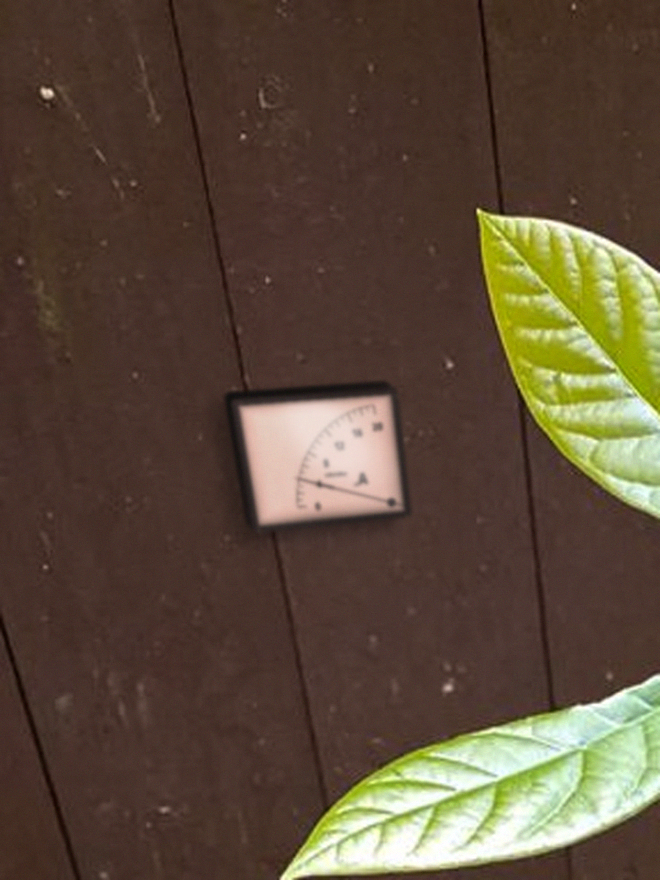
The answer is 4 A
